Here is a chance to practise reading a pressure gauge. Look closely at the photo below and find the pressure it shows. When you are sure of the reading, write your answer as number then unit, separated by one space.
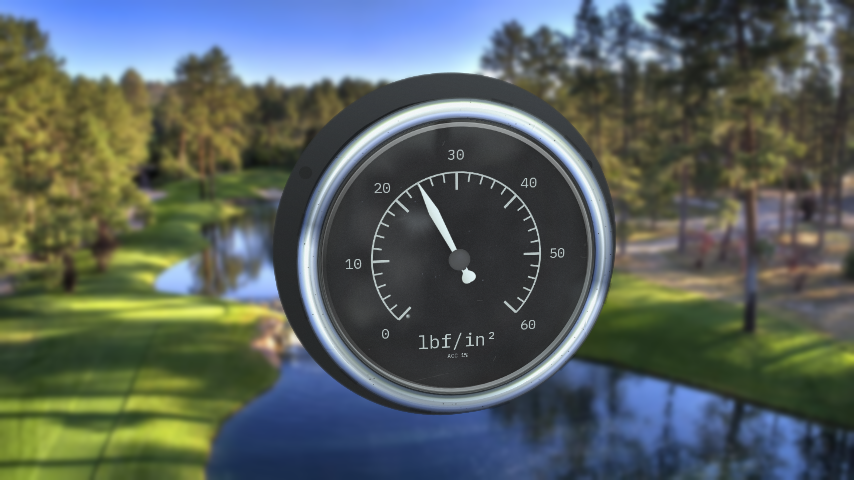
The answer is 24 psi
